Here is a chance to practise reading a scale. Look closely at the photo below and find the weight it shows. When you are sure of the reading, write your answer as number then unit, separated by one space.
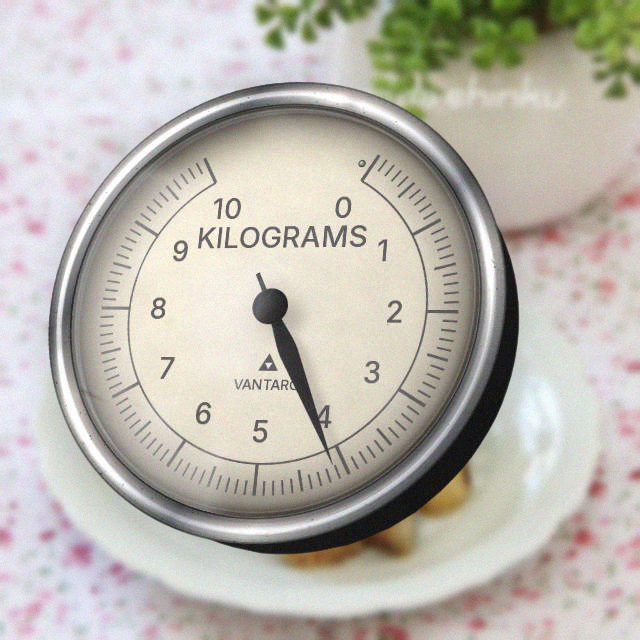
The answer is 4.1 kg
